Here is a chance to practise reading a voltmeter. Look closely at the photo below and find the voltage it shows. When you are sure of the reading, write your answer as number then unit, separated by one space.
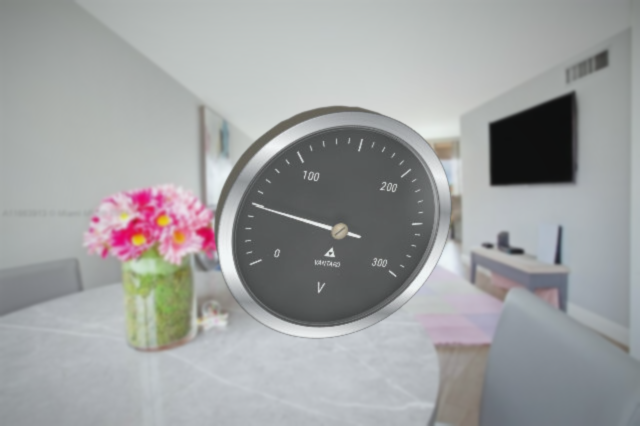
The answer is 50 V
